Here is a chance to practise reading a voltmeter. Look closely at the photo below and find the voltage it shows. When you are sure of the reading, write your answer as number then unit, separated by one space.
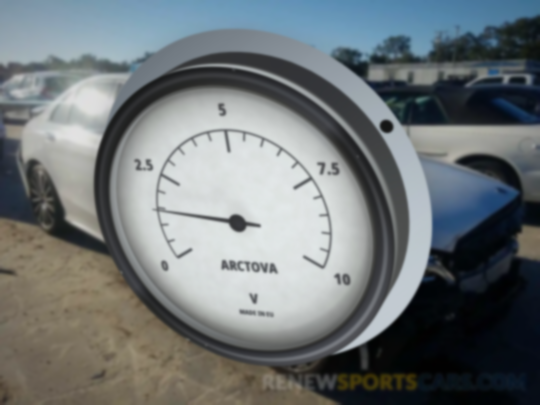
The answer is 1.5 V
